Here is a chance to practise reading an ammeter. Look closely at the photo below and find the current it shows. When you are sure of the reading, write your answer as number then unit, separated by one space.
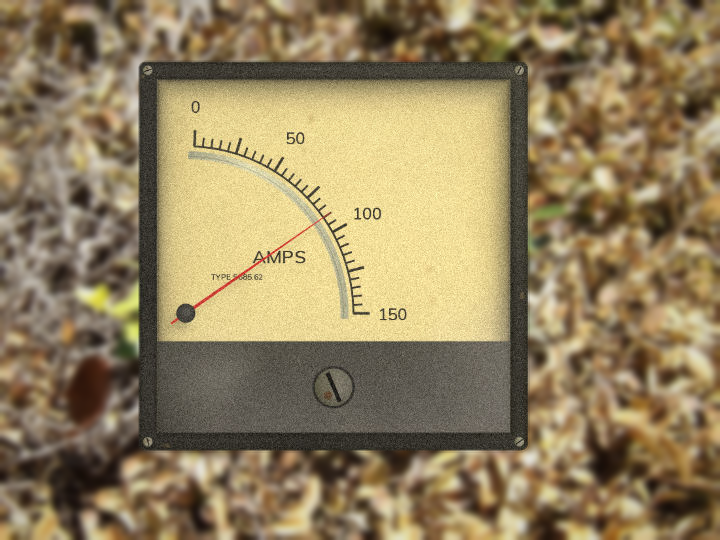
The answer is 90 A
